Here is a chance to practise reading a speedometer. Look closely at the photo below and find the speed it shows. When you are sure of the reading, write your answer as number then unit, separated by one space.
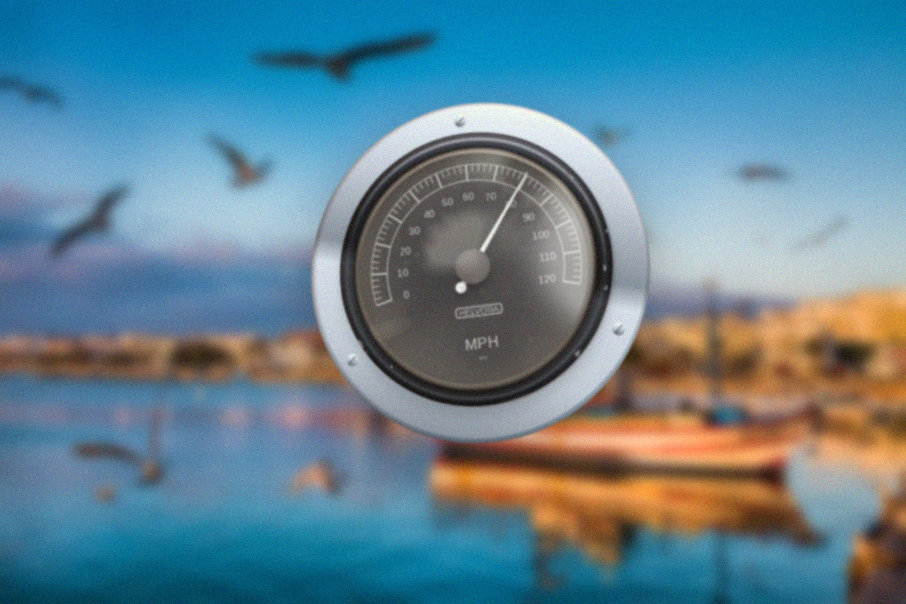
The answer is 80 mph
